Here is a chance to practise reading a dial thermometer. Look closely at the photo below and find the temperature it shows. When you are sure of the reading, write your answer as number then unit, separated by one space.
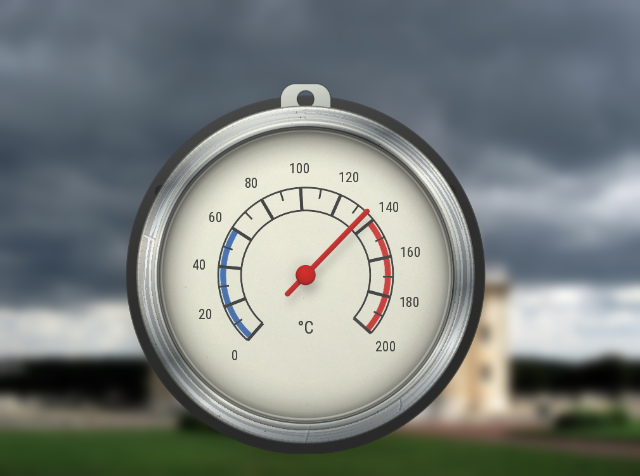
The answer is 135 °C
